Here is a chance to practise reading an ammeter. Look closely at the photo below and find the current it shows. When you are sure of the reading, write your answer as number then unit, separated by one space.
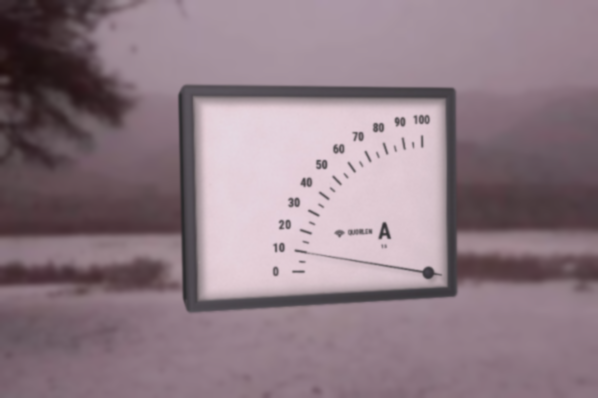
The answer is 10 A
